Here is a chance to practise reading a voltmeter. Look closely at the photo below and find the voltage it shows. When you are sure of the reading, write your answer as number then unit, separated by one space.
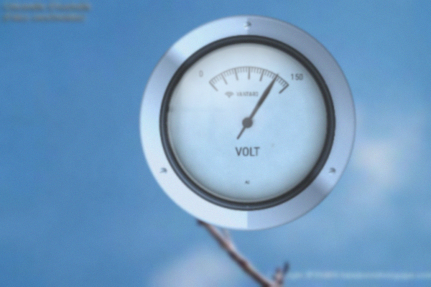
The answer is 125 V
